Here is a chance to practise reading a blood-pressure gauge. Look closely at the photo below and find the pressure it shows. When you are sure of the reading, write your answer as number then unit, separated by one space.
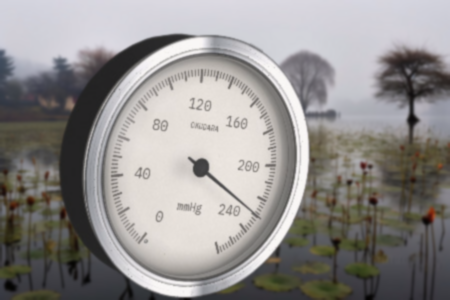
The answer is 230 mmHg
